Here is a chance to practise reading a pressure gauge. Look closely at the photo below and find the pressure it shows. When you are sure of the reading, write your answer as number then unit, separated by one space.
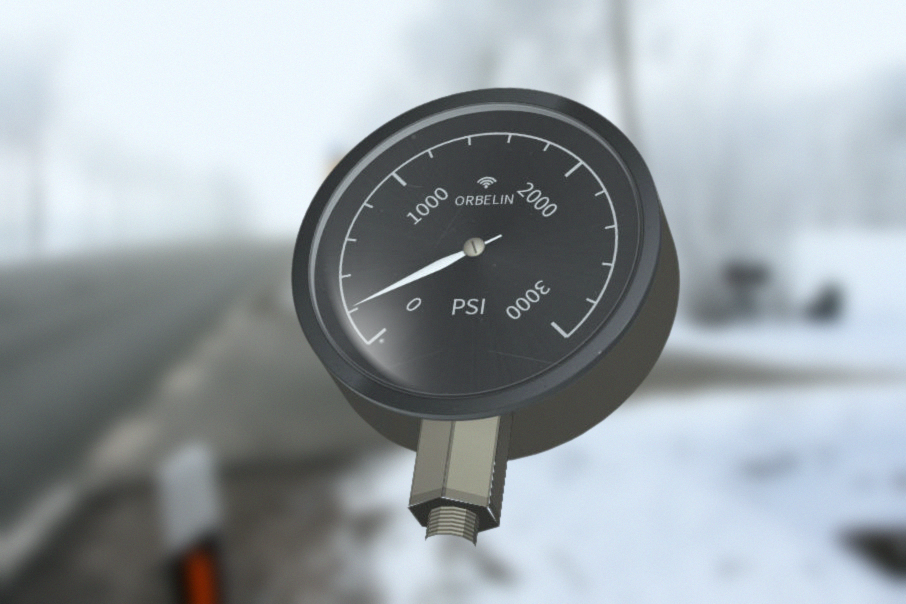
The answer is 200 psi
